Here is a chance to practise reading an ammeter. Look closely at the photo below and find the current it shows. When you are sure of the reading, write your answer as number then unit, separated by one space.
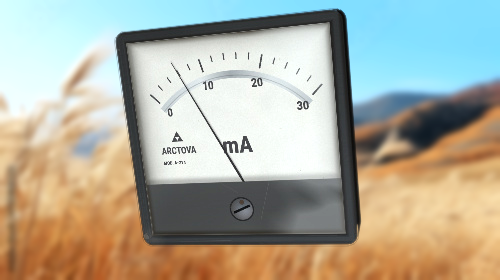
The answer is 6 mA
